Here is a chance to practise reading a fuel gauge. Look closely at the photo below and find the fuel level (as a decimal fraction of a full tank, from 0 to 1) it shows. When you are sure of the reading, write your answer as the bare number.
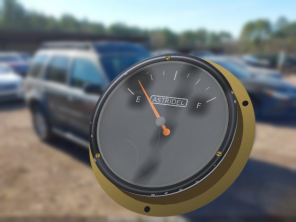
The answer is 0.125
